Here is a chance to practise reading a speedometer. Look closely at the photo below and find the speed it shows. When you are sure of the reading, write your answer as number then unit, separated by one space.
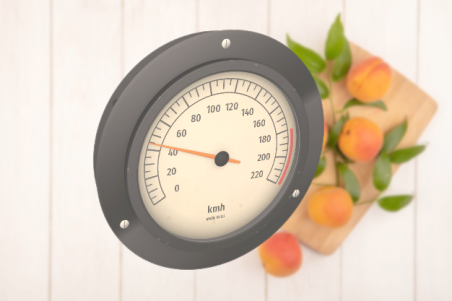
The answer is 45 km/h
